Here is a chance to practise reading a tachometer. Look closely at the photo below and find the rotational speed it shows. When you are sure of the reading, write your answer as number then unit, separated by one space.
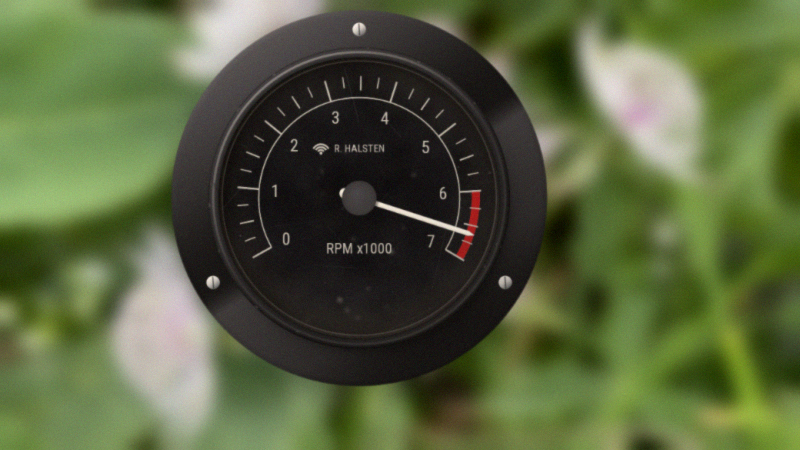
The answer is 6625 rpm
